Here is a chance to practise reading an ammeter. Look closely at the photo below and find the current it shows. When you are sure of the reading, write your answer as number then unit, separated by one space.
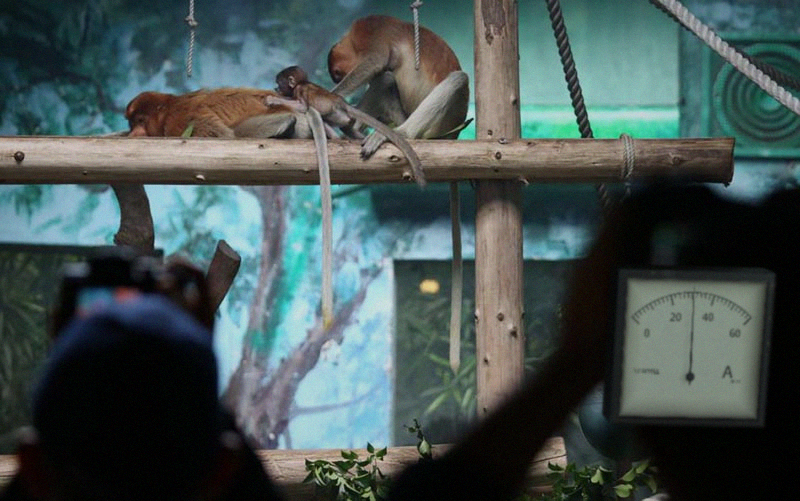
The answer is 30 A
